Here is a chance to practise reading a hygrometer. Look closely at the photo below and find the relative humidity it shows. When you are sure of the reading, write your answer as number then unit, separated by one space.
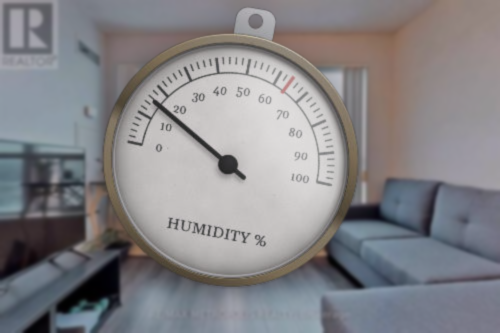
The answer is 16 %
